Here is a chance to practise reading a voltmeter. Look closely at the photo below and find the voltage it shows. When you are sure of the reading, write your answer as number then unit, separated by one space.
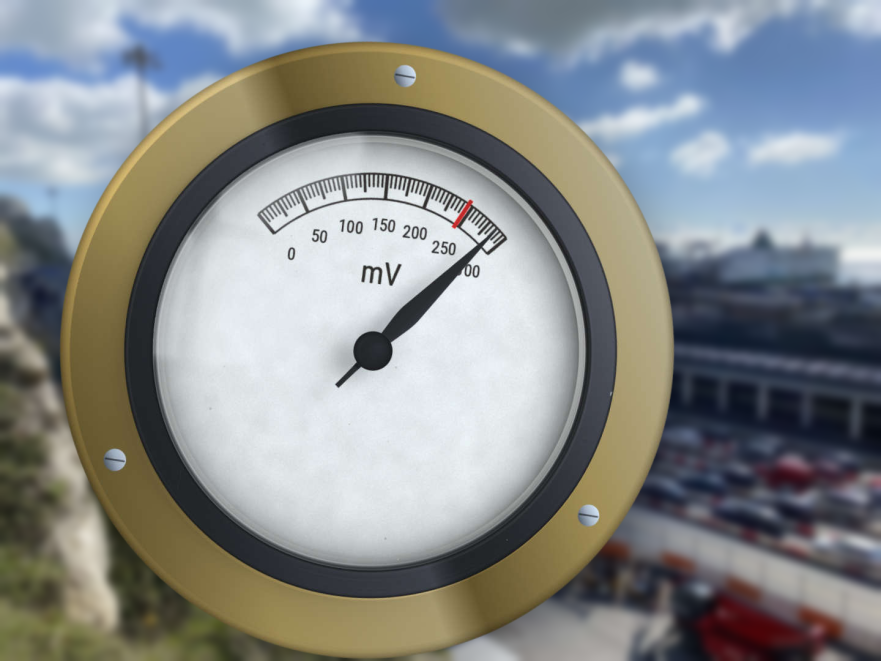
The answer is 285 mV
